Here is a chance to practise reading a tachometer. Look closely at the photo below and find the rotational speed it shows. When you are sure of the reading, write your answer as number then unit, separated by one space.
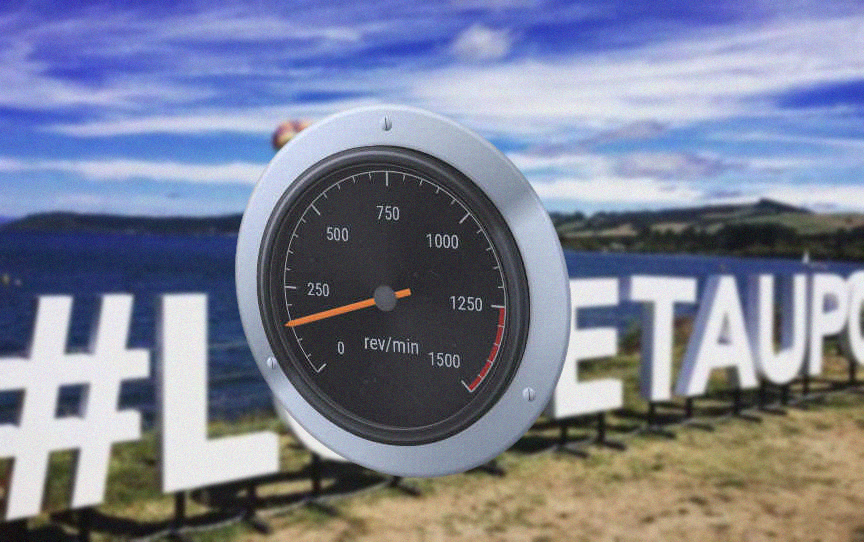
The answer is 150 rpm
